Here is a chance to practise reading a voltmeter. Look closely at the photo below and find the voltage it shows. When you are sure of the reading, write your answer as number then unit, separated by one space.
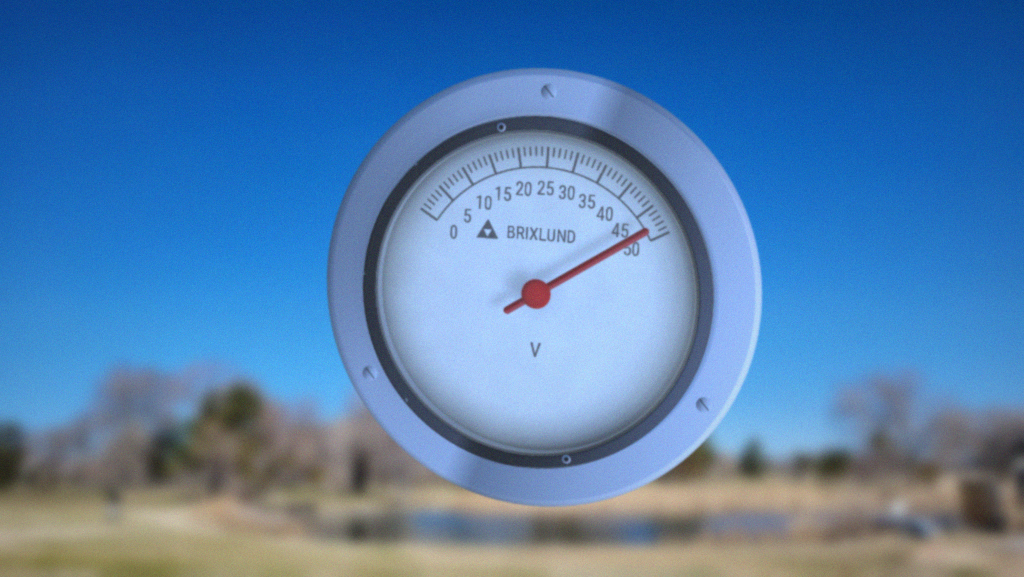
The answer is 48 V
